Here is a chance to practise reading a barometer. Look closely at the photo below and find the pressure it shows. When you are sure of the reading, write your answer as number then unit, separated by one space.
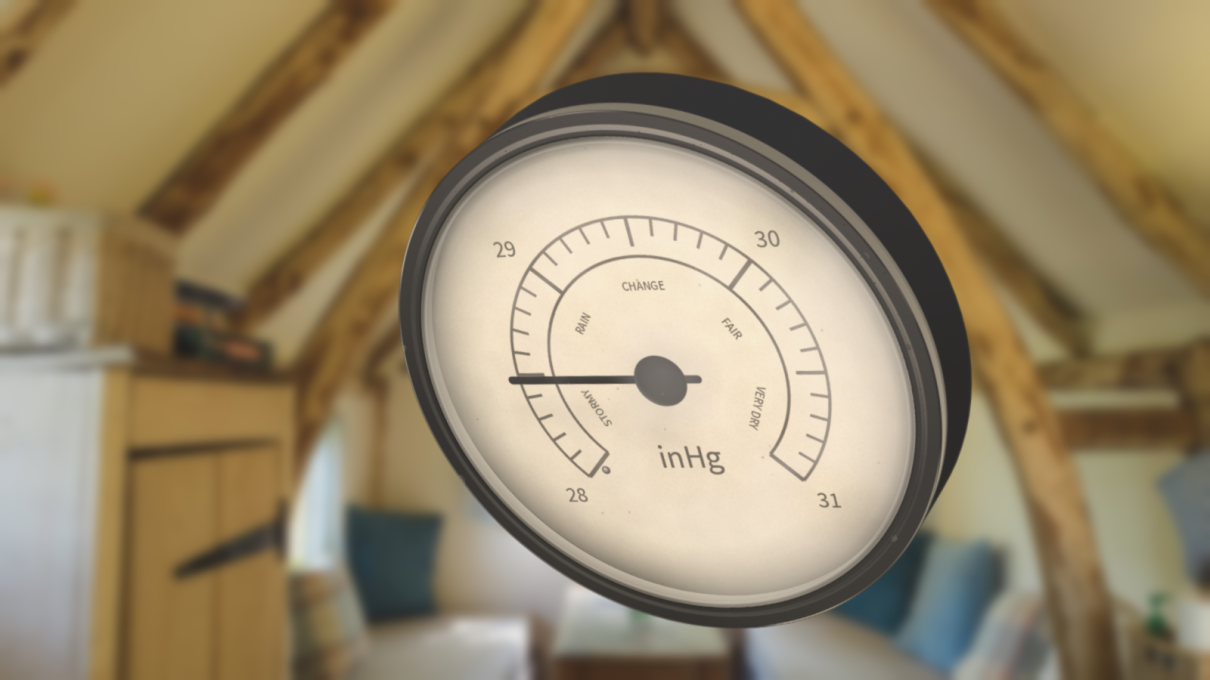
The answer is 28.5 inHg
